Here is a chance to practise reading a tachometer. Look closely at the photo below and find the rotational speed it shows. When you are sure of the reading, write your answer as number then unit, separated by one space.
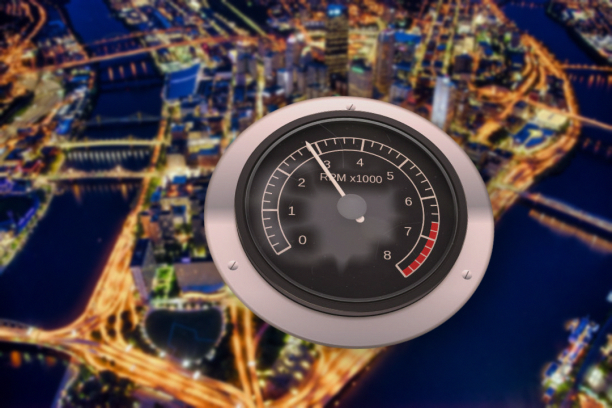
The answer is 2800 rpm
